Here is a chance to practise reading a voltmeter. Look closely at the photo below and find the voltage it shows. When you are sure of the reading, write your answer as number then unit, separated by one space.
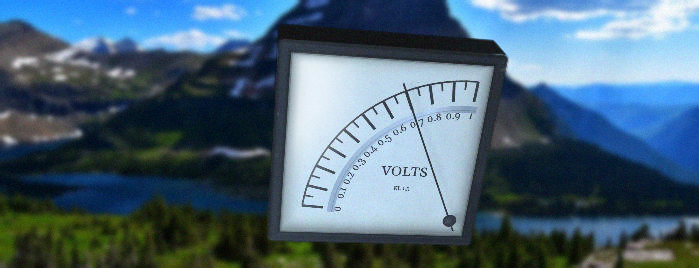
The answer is 0.7 V
